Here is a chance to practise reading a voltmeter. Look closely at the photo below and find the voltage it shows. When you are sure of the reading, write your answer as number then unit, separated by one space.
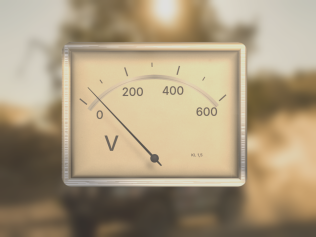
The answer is 50 V
